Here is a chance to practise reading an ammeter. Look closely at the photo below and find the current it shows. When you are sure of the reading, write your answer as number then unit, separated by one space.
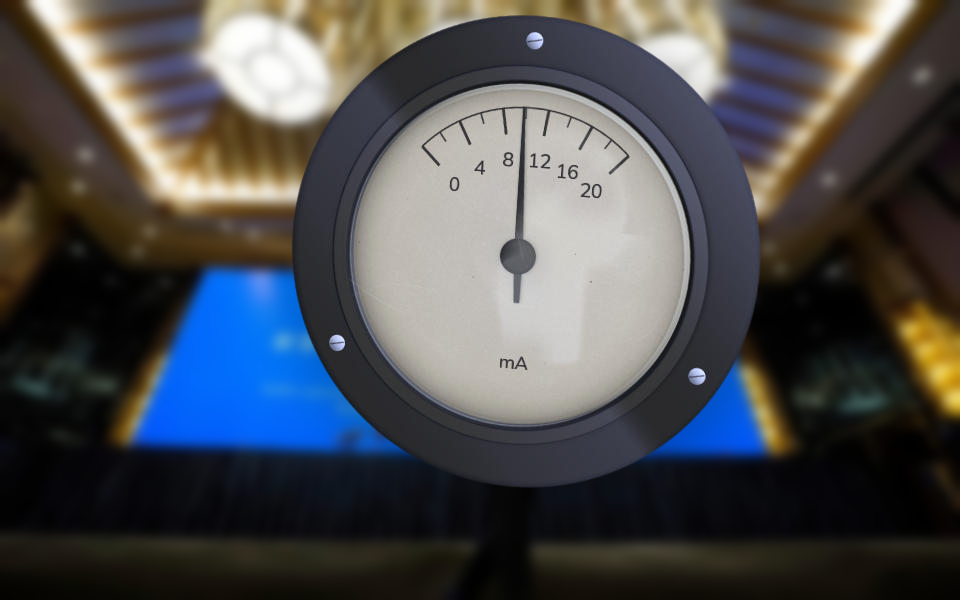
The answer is 10 mA
